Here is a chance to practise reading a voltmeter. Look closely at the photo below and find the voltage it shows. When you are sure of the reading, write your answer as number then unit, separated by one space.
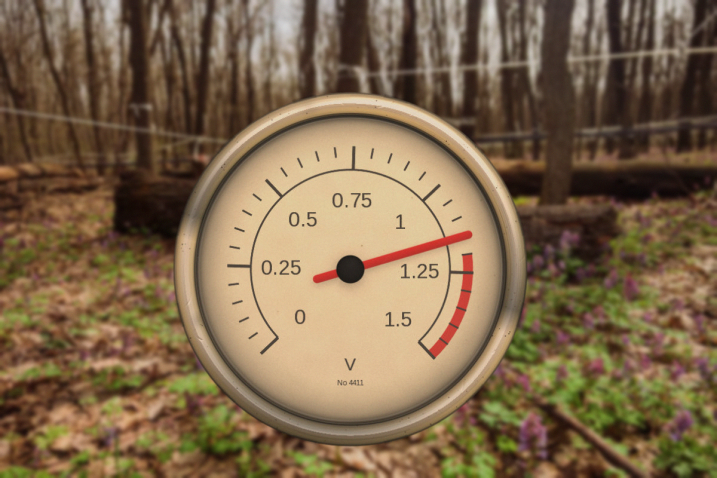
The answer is 1.15 V
